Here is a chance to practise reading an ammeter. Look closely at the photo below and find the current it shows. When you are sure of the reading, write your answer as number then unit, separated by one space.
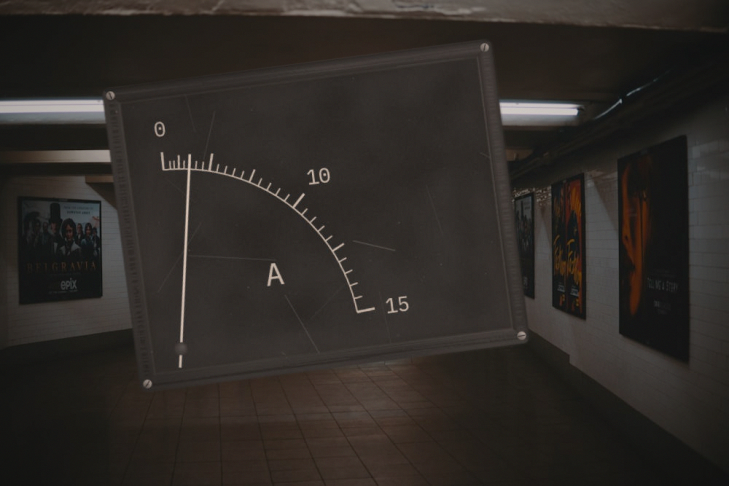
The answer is 3.5 A
